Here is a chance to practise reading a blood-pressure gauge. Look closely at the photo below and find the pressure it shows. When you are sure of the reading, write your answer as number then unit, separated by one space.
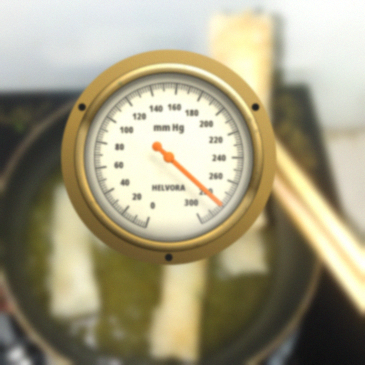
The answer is 280 mmHg
